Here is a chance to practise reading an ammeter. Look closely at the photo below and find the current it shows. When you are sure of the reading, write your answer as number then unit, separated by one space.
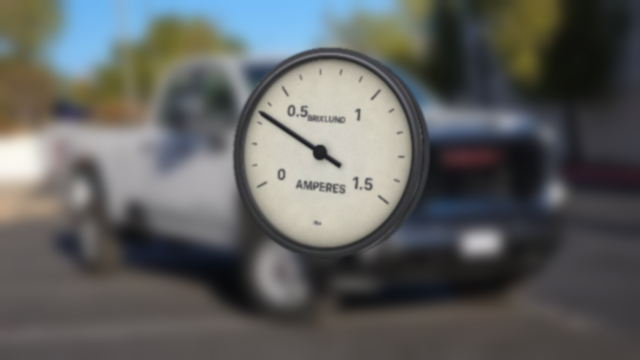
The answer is 0.35 A
